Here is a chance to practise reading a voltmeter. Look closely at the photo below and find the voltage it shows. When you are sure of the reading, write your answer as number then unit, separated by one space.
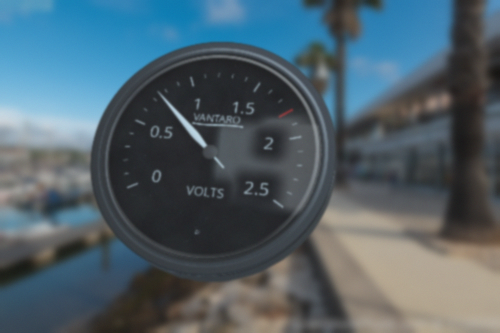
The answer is 0.75 V
